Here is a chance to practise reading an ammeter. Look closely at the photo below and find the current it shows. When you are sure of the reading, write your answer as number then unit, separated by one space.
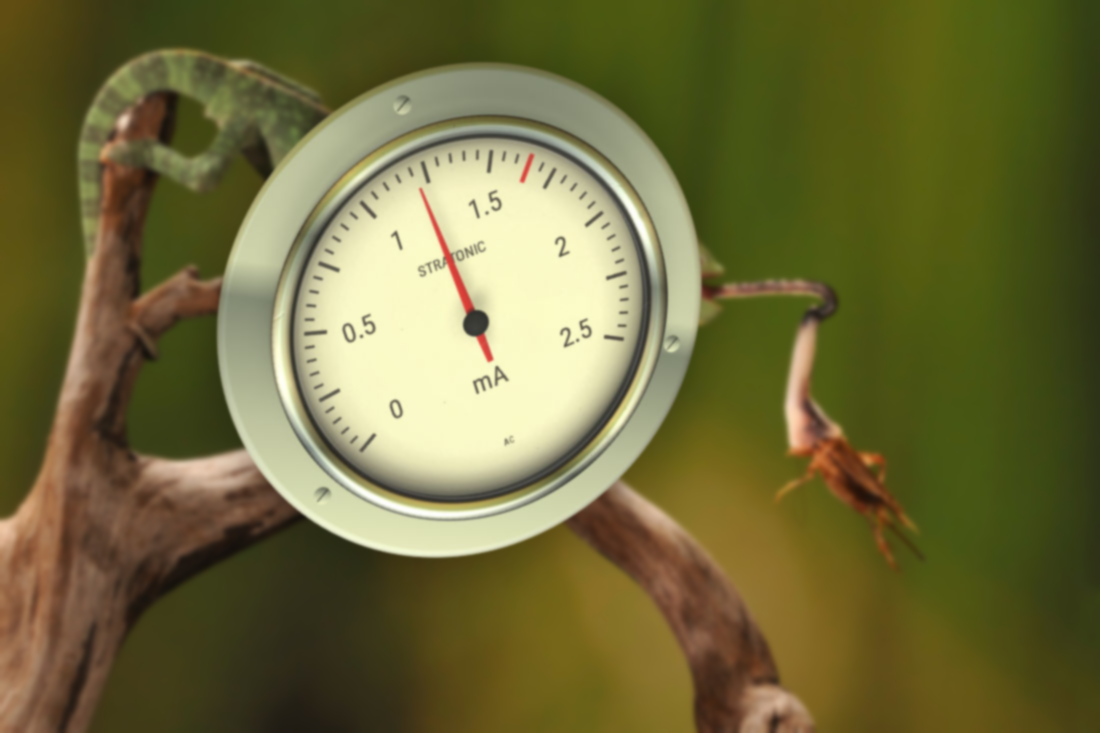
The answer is 1.2 mA
